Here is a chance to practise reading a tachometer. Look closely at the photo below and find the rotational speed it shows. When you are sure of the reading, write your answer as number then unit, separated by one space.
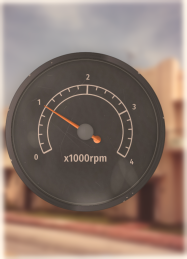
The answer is 1000 rpm
